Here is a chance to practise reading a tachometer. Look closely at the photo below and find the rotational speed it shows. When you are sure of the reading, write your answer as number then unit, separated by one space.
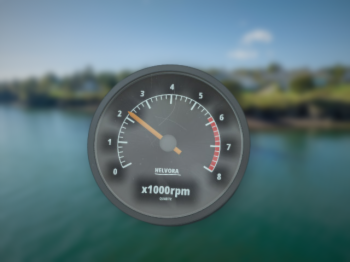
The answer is 2200 rpm
